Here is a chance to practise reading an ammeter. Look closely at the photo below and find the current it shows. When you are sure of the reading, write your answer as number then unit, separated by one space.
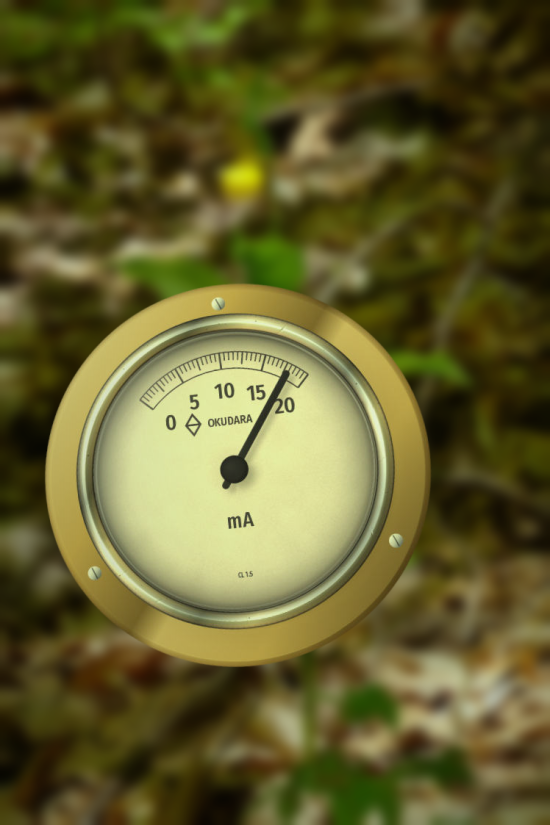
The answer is 18 mA
